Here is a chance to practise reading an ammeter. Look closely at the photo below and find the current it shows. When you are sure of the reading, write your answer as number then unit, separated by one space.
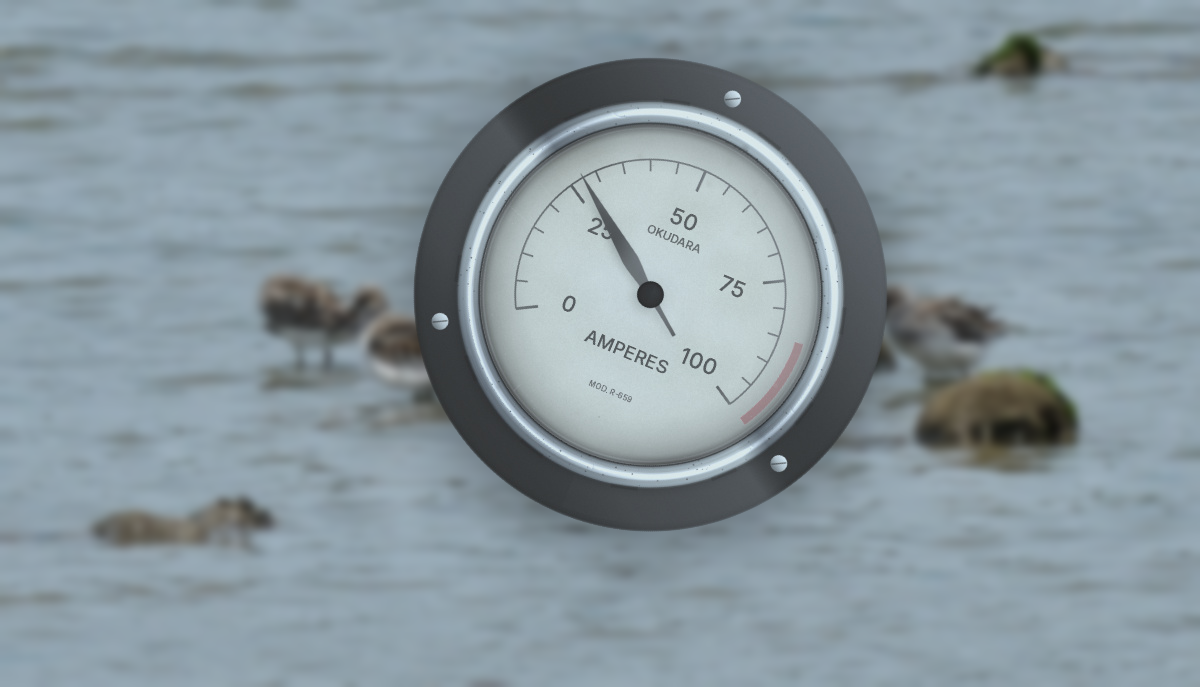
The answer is 27.5 A
